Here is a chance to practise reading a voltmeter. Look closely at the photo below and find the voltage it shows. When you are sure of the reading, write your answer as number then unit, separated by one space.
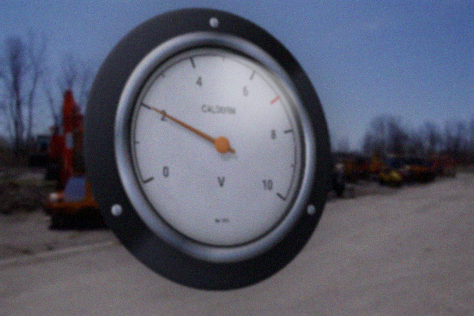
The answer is 2 V
